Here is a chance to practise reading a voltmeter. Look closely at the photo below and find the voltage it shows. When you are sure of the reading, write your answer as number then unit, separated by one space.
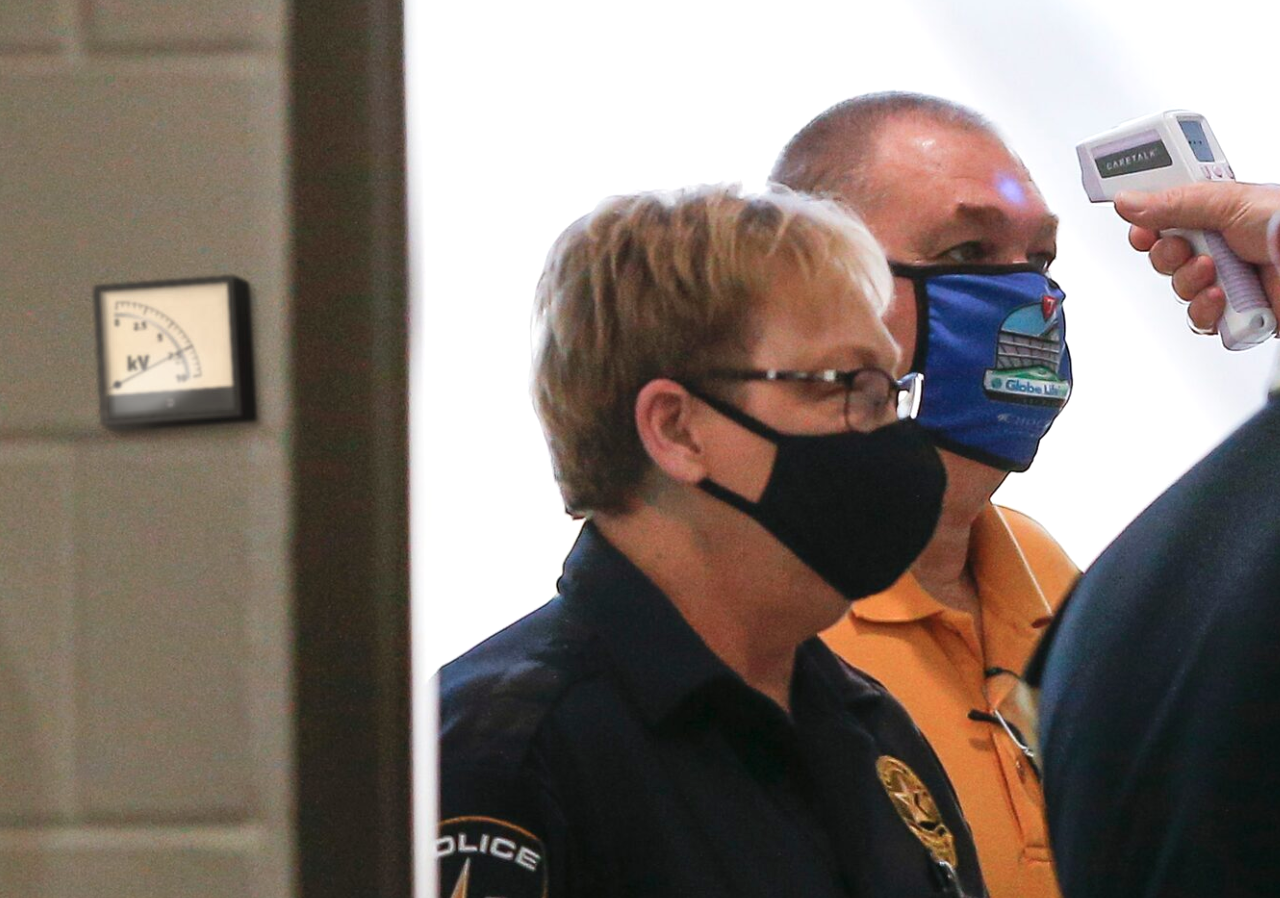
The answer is 7.5 kV
